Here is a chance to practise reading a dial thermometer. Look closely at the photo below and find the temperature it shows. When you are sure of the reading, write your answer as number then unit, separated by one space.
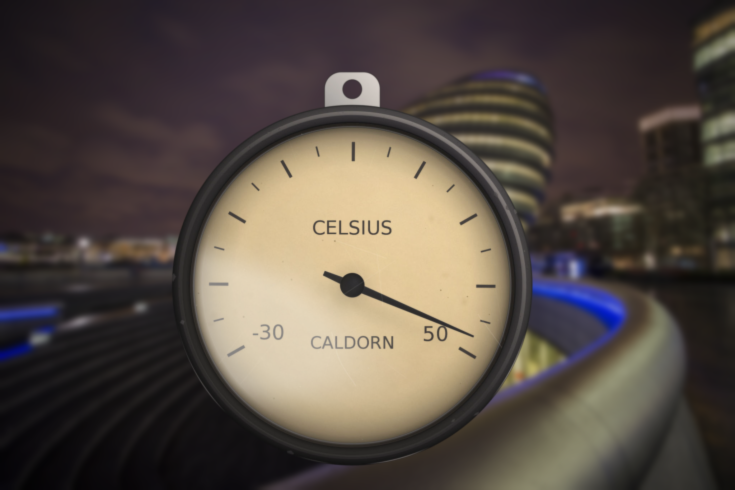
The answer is 47.5 °C
